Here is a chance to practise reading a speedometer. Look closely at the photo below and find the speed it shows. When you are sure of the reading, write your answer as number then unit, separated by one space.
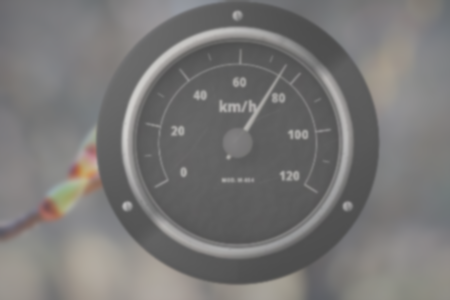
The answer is 75 km/h
